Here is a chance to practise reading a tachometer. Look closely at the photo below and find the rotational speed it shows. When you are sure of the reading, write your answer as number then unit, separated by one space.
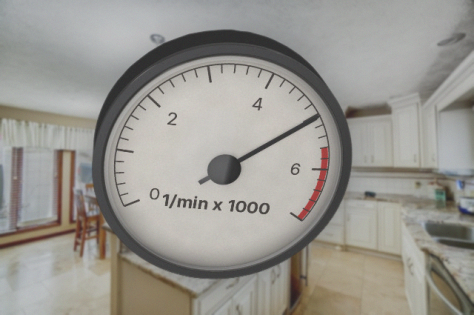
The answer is 5000 rpm
